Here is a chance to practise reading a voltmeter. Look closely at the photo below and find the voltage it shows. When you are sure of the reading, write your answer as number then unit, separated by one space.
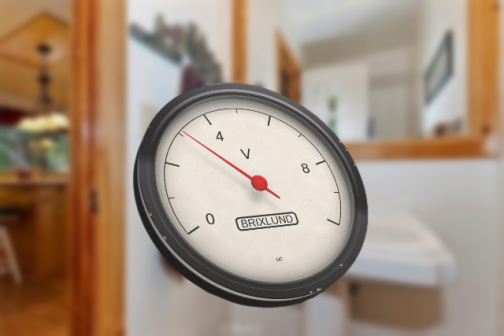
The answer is 3 V
